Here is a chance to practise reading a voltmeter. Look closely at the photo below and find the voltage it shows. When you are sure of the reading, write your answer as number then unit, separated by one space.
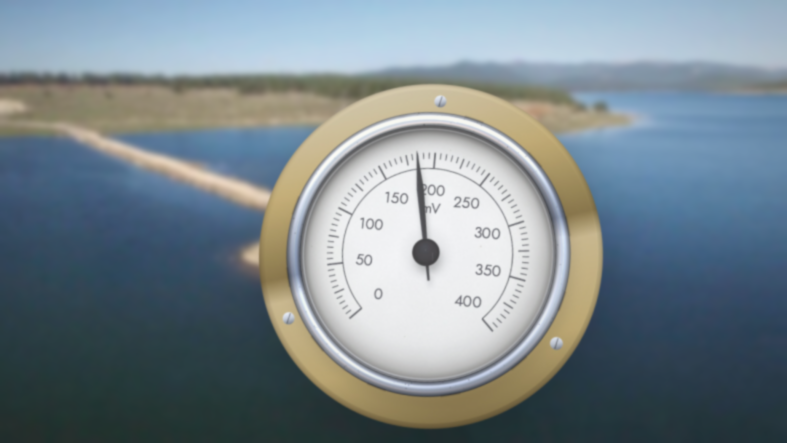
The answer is 185 mV
